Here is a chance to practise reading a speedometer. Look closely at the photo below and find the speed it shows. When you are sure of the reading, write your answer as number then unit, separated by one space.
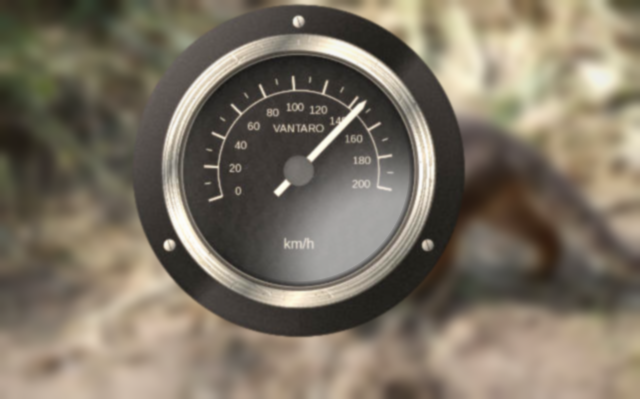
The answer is 145 km/h
